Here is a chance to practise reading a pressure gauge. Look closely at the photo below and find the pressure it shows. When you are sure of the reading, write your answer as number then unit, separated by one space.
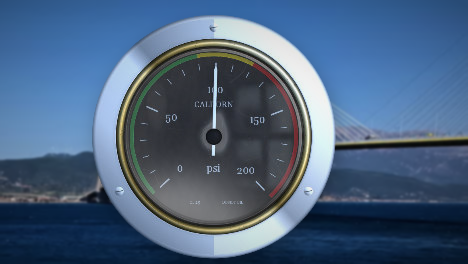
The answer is 100 psi
